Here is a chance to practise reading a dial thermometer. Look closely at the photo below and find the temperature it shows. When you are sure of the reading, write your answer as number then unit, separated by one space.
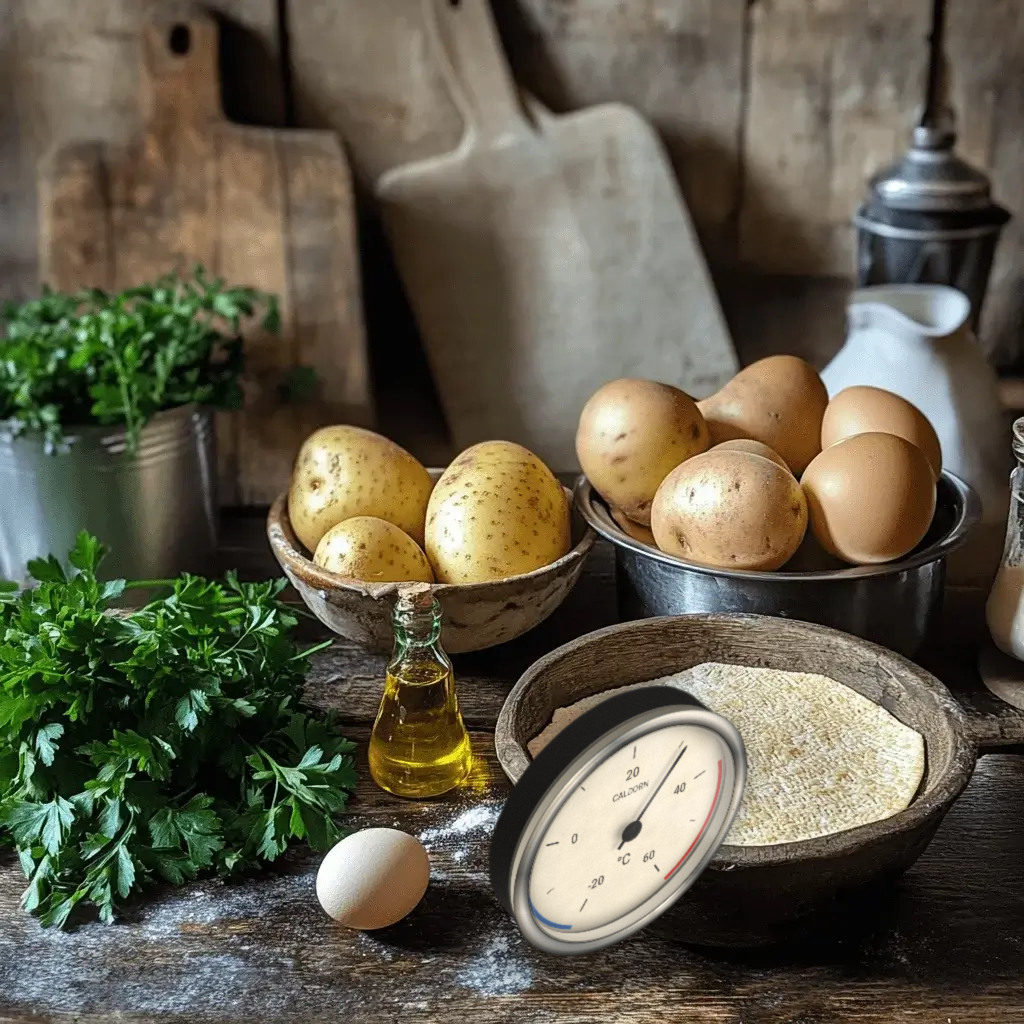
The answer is 30 °C
